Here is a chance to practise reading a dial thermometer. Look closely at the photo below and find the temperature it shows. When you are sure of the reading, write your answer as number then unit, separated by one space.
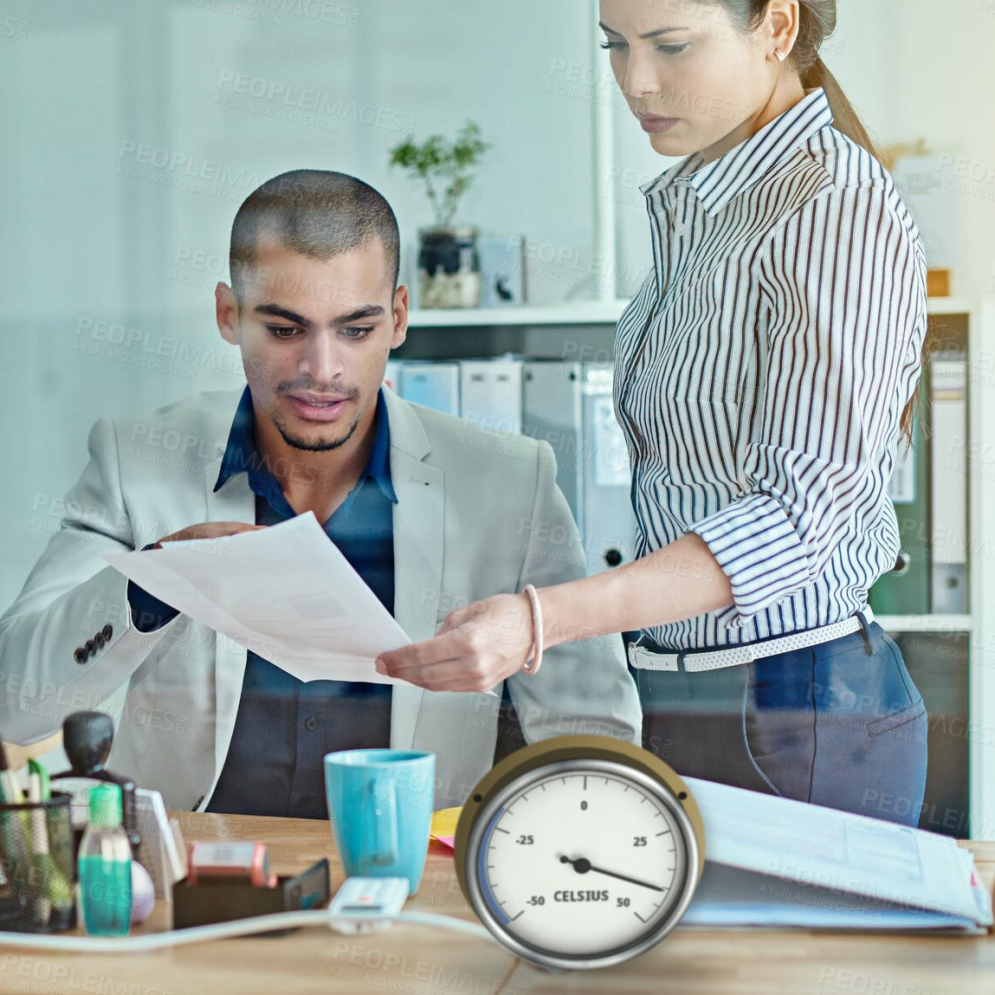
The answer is 40 °C
